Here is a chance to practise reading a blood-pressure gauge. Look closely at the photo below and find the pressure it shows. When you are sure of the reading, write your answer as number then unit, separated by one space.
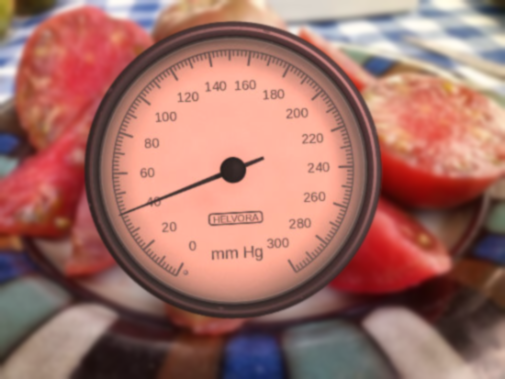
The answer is 40 mmHg
